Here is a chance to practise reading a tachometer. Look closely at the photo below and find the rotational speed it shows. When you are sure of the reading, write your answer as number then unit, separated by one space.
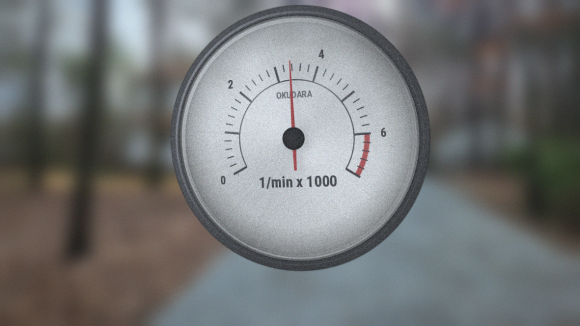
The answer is 3400 rpm
